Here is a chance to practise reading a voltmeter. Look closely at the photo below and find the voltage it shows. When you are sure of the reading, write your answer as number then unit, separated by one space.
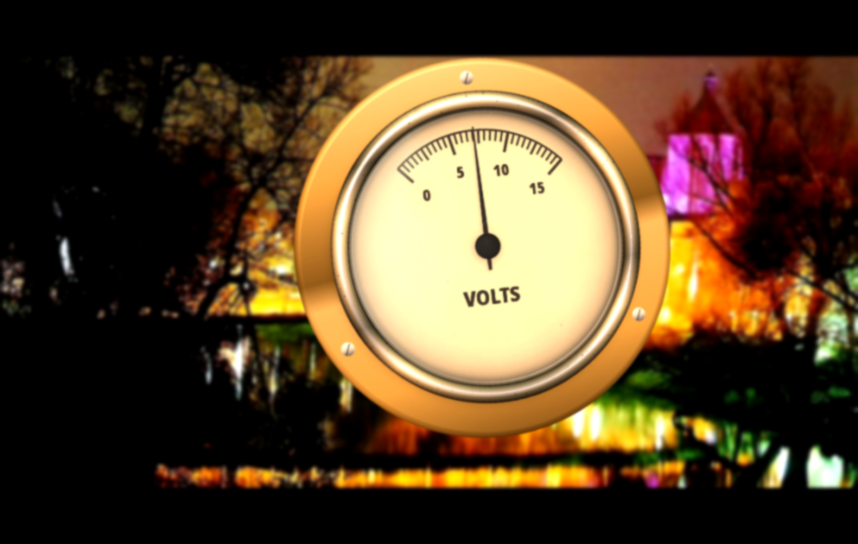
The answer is 7 V
